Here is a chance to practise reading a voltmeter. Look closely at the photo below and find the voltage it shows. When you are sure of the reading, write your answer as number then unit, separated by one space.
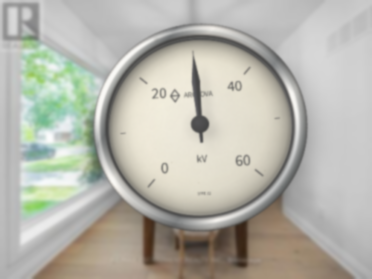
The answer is 30 kV
